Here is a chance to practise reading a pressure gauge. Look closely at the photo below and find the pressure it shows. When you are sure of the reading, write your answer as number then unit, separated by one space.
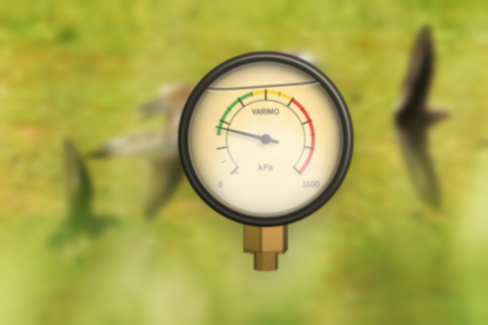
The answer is 350 kPa
